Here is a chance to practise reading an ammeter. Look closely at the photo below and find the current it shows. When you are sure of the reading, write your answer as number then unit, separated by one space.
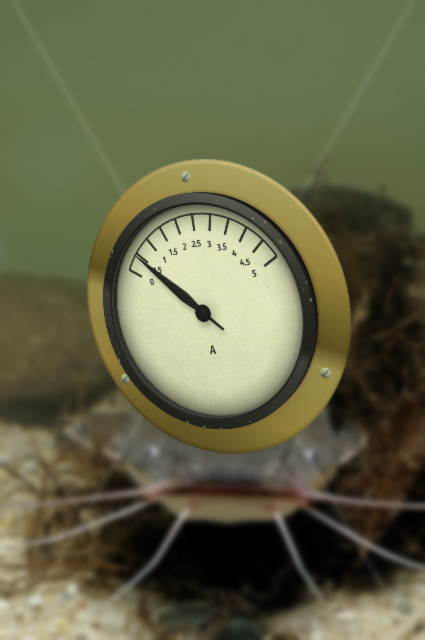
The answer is 0.5 A
